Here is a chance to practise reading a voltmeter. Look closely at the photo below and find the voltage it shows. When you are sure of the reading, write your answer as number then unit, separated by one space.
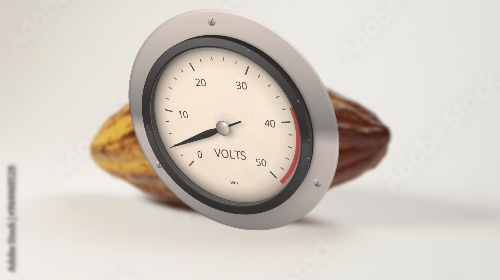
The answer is 4 V
